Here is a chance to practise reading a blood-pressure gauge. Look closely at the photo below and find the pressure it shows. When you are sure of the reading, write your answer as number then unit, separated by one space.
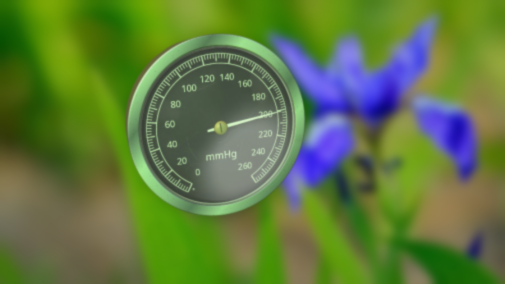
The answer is 200 mmHg
